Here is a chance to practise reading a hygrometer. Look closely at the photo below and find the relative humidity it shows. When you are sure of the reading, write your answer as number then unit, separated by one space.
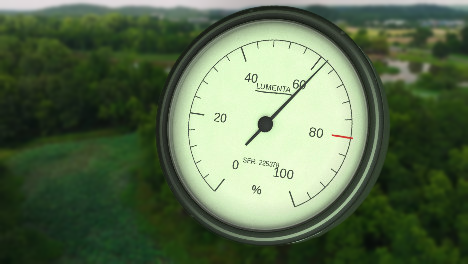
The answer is 62 %
